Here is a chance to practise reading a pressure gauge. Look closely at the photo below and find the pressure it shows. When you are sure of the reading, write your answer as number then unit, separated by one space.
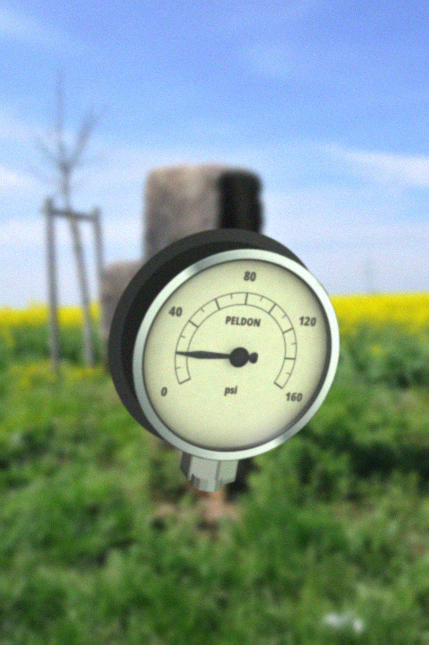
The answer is 20 psi
